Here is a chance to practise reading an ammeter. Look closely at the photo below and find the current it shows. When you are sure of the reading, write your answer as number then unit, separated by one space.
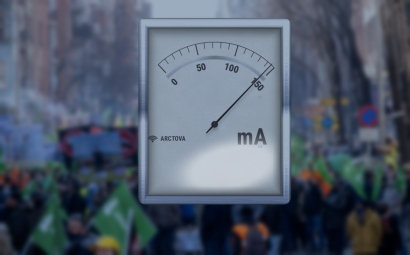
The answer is 145 mA
